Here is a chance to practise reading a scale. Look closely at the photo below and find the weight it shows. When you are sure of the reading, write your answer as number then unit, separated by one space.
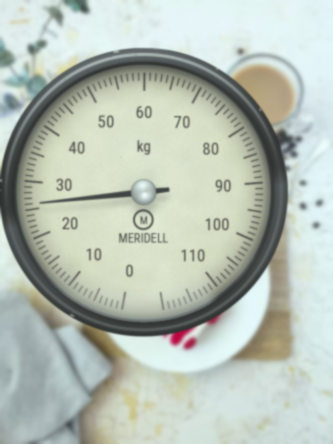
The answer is 26 kg
